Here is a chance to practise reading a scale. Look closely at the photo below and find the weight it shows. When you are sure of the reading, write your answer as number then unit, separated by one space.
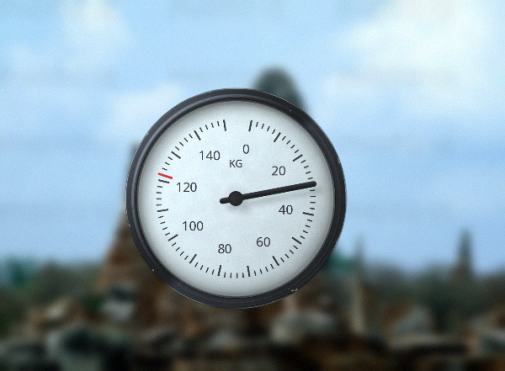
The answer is 30 kg
